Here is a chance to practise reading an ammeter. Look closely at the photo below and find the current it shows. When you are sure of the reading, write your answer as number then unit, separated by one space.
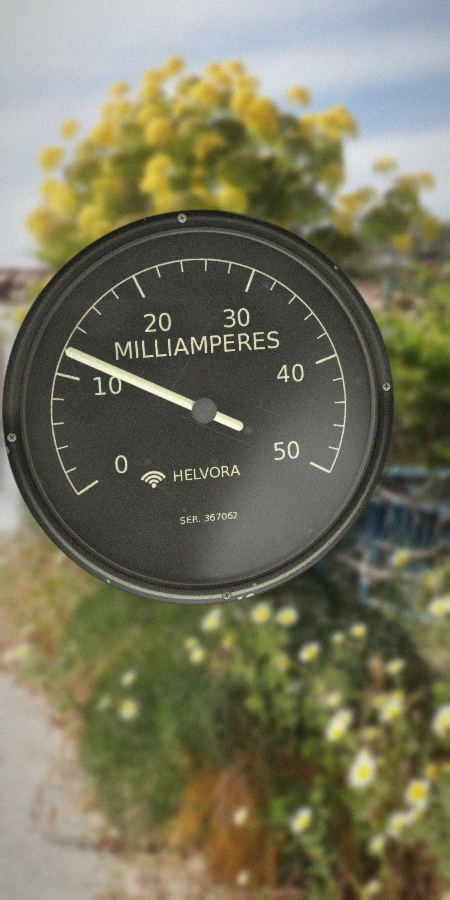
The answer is 12 mA
